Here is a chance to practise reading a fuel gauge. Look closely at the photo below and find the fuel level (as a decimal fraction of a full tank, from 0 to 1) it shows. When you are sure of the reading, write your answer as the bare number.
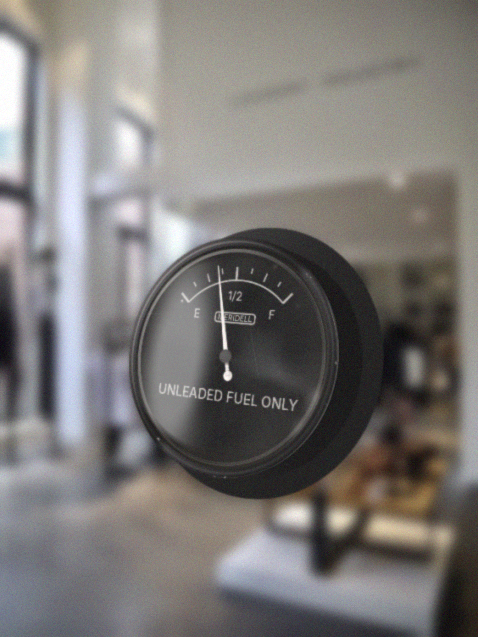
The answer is 0.375
